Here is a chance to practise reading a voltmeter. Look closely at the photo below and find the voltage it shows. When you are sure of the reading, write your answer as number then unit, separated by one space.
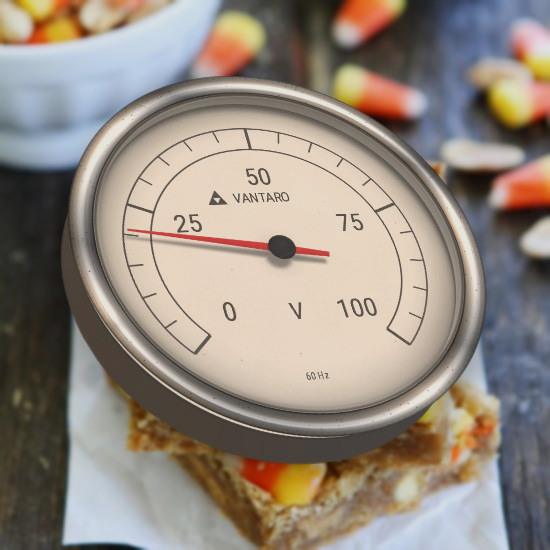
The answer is 20 V
